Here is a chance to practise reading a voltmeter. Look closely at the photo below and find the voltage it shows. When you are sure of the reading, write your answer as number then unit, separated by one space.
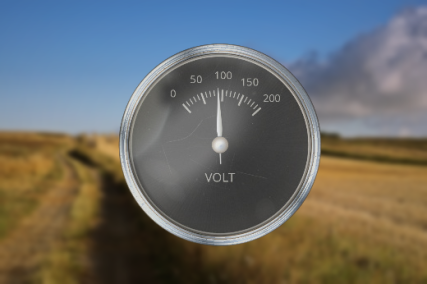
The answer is 90 V
